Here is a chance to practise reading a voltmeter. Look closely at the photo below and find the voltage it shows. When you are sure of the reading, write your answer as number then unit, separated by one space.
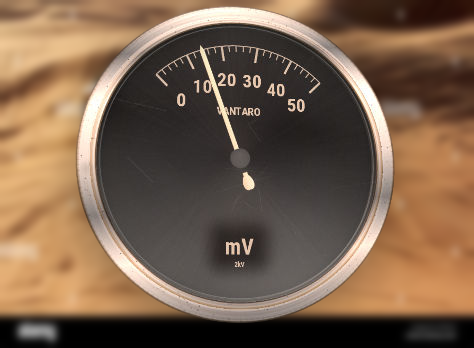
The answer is 14 mV
